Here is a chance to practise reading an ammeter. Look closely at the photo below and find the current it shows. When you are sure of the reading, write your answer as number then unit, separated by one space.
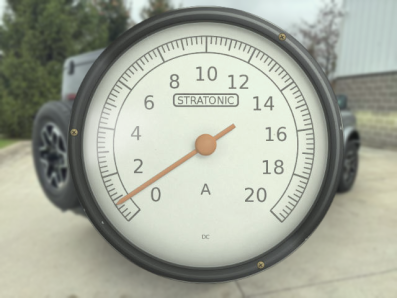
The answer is 0.8 A
